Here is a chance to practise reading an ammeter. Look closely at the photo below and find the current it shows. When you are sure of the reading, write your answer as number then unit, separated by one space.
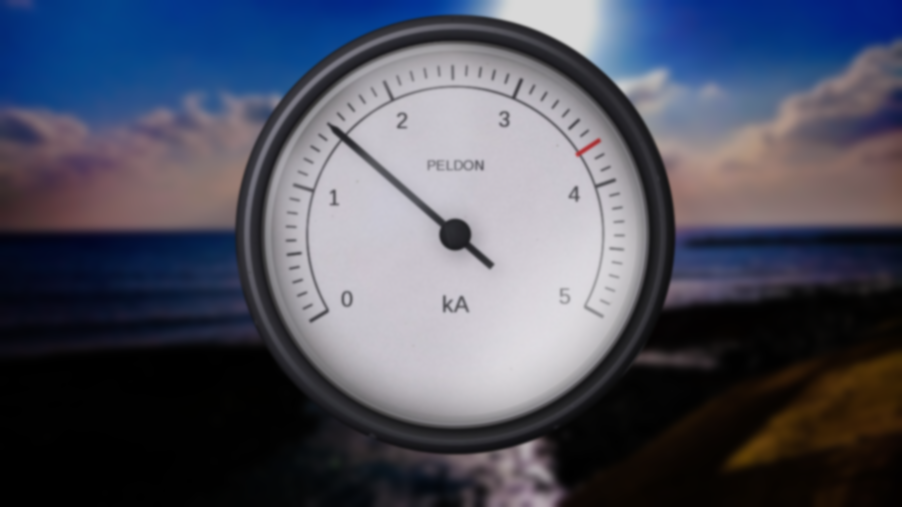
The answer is 1.5 kA
